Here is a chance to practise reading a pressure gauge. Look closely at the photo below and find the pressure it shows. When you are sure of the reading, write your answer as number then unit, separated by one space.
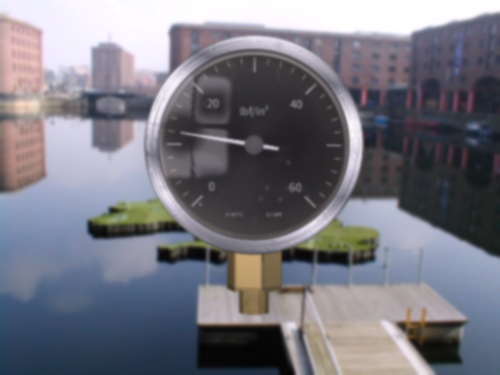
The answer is 12 psi
